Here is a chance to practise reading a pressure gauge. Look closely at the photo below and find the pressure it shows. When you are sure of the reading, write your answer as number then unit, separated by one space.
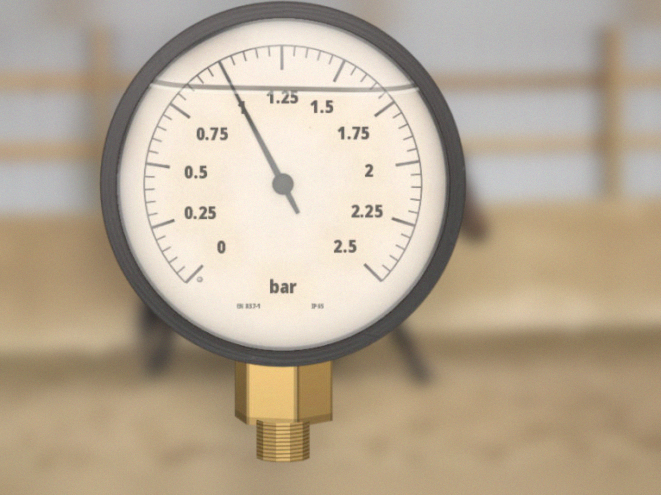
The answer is 1 bar
